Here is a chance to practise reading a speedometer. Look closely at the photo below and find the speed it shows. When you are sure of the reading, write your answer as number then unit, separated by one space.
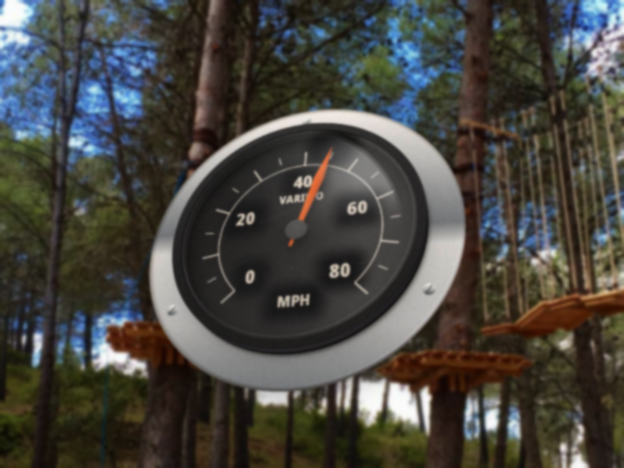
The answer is 45 mph
